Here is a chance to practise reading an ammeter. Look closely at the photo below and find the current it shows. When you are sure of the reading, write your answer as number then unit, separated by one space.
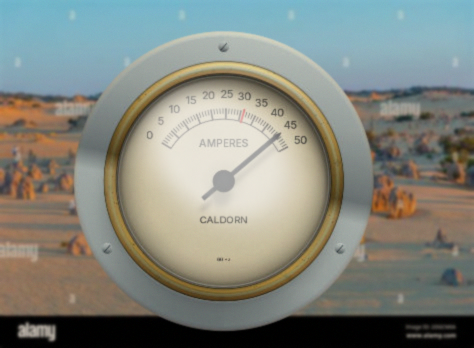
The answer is 45 A
